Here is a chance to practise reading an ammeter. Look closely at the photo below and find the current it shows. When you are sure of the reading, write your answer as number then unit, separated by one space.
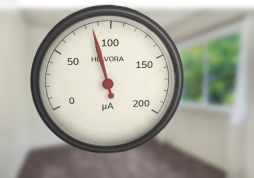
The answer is 85 µA
